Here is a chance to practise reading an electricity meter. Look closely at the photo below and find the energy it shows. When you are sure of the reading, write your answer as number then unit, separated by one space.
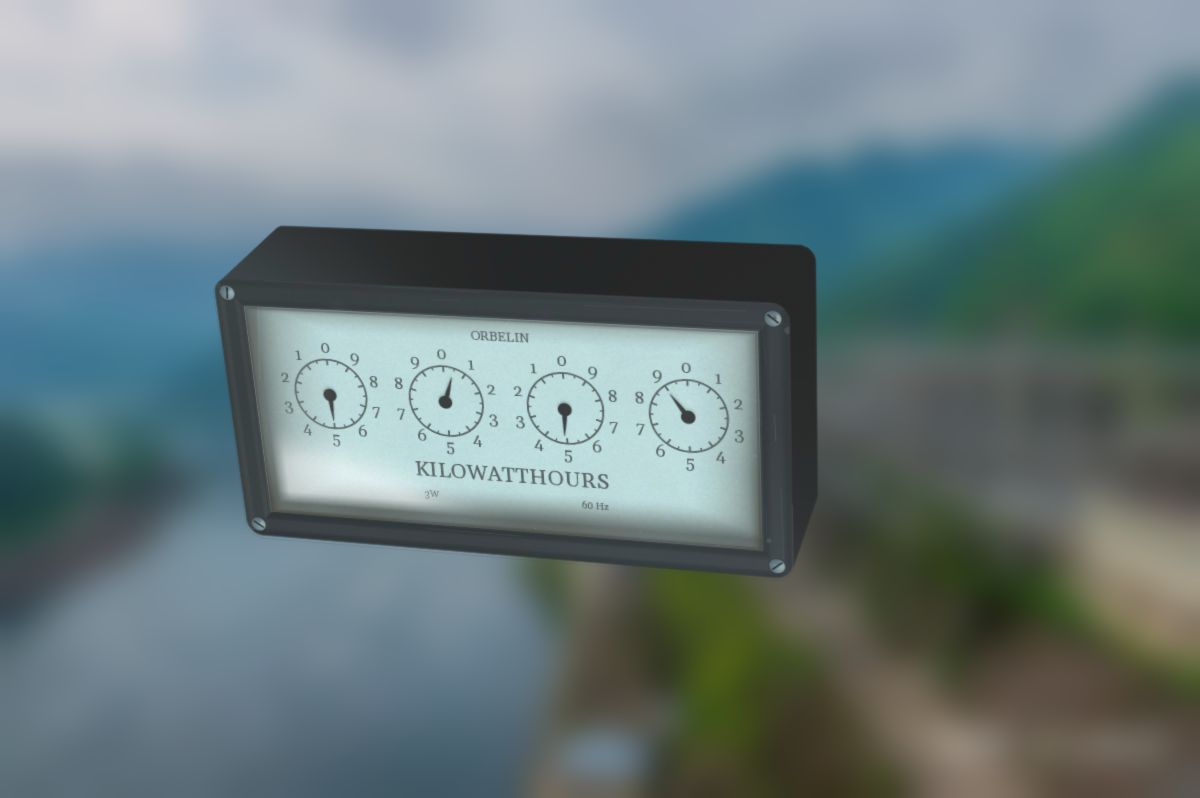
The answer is 5049 kWh
